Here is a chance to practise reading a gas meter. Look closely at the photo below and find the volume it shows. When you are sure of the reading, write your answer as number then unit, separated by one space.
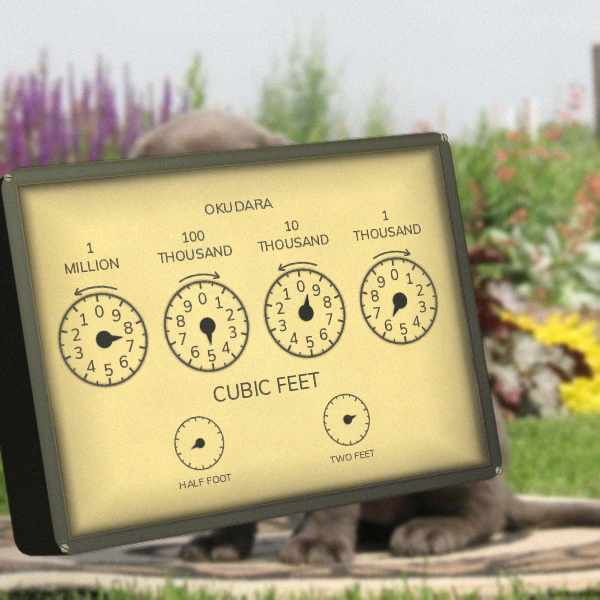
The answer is 749600 ft³
